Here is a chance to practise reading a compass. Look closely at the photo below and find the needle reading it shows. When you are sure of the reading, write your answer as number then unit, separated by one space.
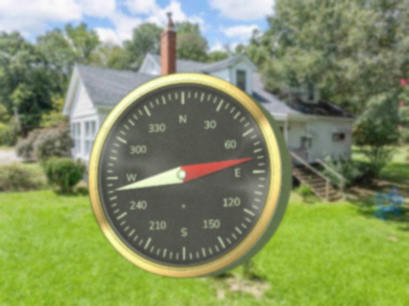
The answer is 80 °
